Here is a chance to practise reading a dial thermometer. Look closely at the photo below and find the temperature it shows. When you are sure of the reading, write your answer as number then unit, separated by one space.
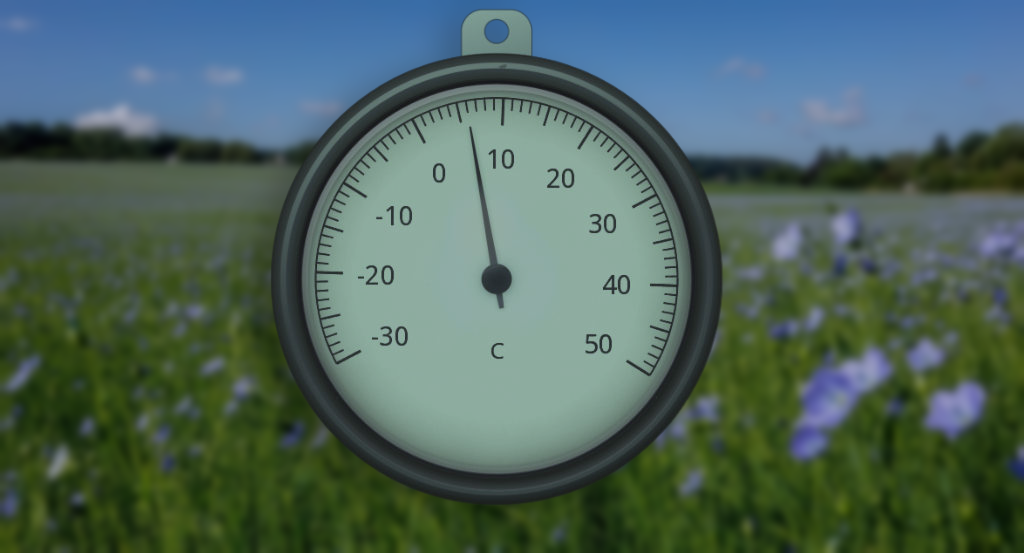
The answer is 6 °C
